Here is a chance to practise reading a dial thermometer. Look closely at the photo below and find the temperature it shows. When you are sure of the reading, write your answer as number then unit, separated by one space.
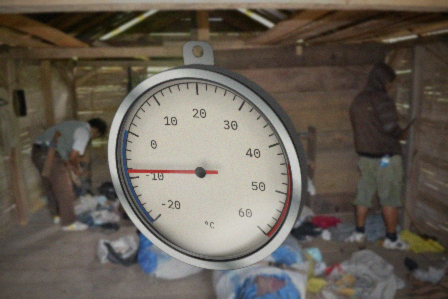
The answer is -8 °C
